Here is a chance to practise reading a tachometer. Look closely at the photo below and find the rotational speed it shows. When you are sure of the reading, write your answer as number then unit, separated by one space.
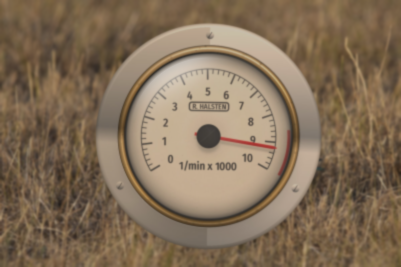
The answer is 9200 rpm
